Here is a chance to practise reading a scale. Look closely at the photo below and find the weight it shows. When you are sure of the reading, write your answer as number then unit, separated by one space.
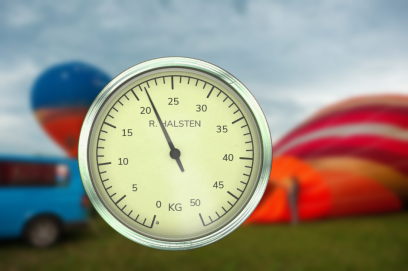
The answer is 21.5 kg
